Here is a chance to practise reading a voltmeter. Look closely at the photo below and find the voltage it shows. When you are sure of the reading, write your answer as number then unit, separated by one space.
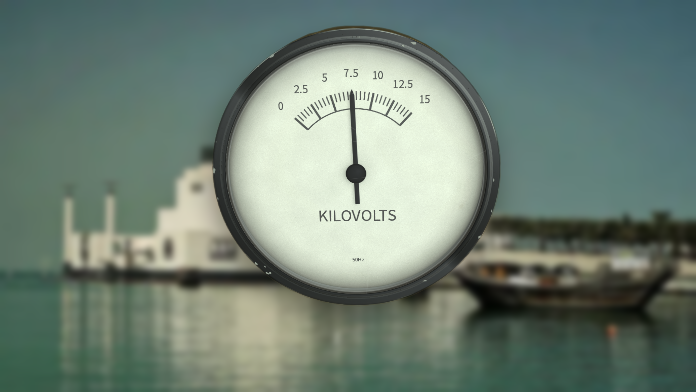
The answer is 7.5 kV
